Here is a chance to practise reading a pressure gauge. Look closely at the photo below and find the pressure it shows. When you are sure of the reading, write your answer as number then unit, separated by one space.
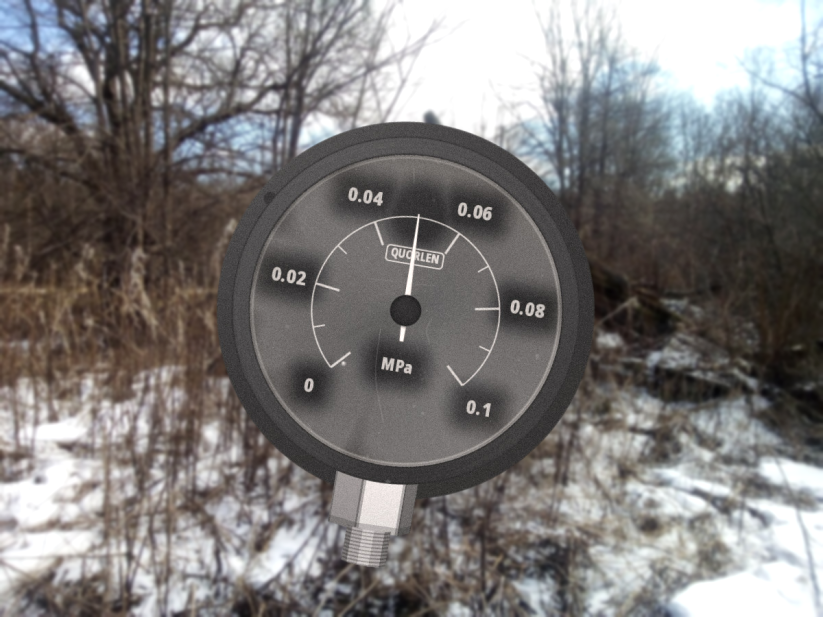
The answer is 0.05 MPa
